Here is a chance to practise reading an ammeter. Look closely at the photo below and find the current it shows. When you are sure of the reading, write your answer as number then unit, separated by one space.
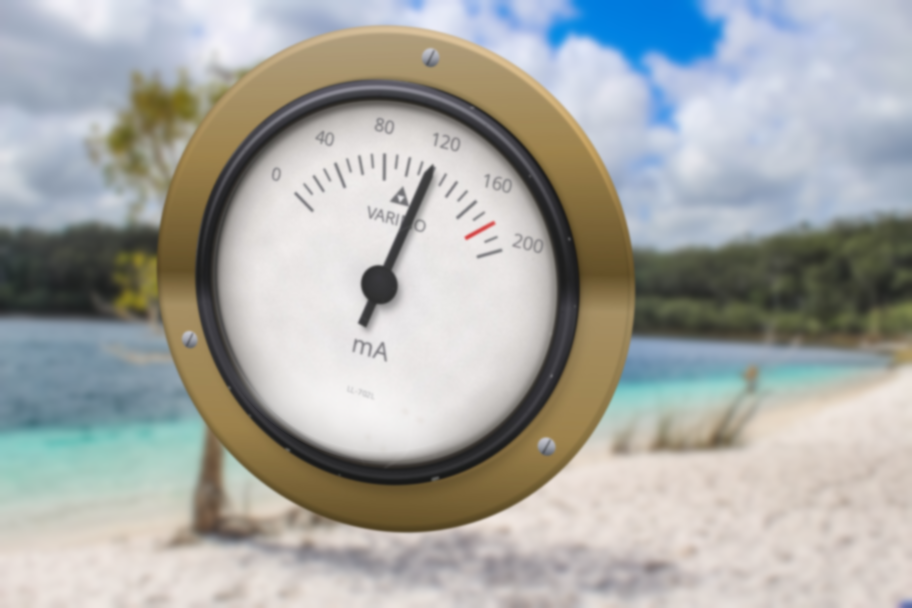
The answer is 120 mA
